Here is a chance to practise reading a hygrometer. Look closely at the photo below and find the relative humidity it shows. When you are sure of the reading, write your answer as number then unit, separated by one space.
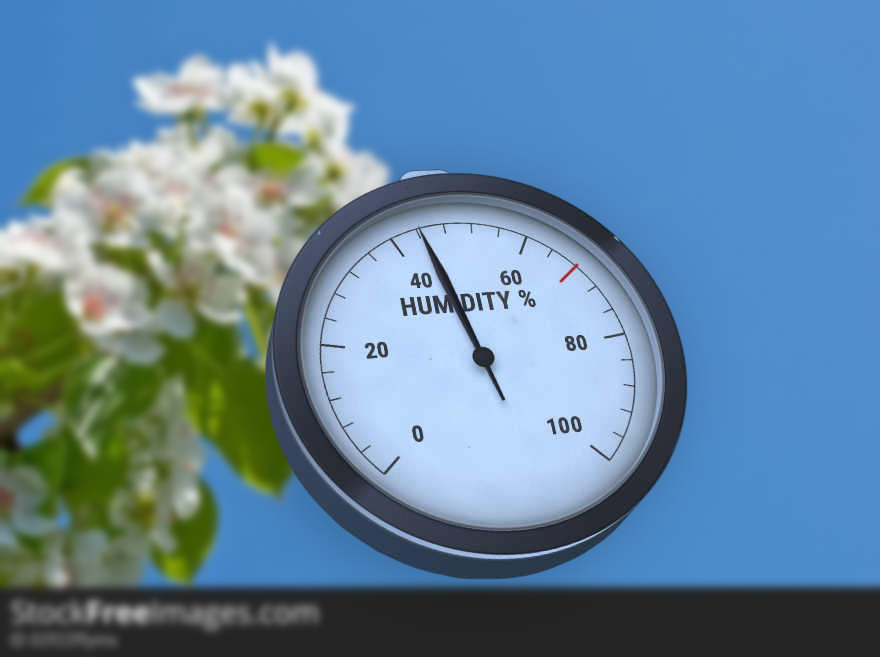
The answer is 44 %
